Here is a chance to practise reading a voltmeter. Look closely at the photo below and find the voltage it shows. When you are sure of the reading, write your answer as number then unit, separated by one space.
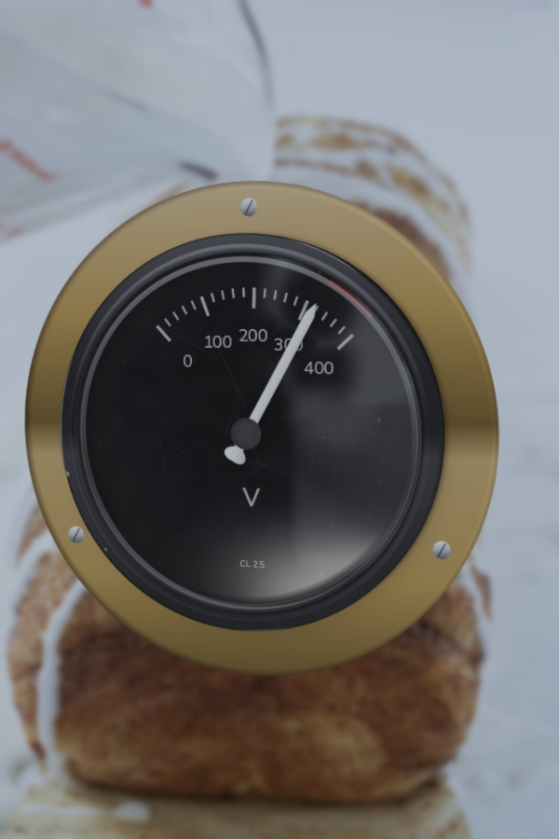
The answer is 320 V
